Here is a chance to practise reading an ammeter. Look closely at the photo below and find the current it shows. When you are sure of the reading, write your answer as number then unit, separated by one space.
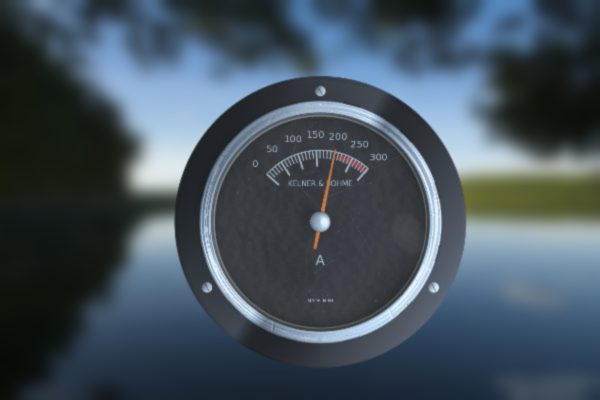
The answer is 200 A
